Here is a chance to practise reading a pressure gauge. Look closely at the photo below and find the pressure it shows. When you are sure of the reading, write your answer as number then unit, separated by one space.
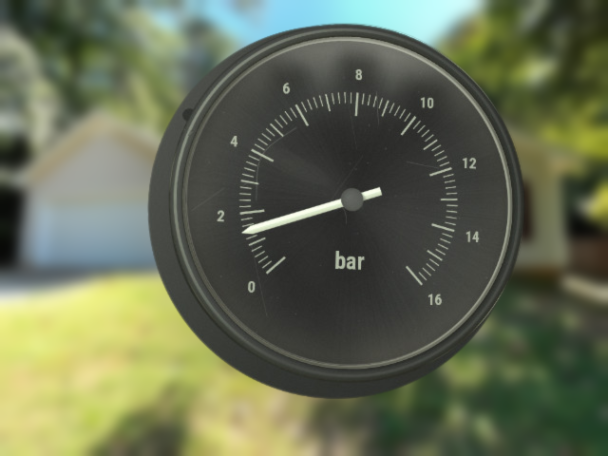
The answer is 1.4 bar
